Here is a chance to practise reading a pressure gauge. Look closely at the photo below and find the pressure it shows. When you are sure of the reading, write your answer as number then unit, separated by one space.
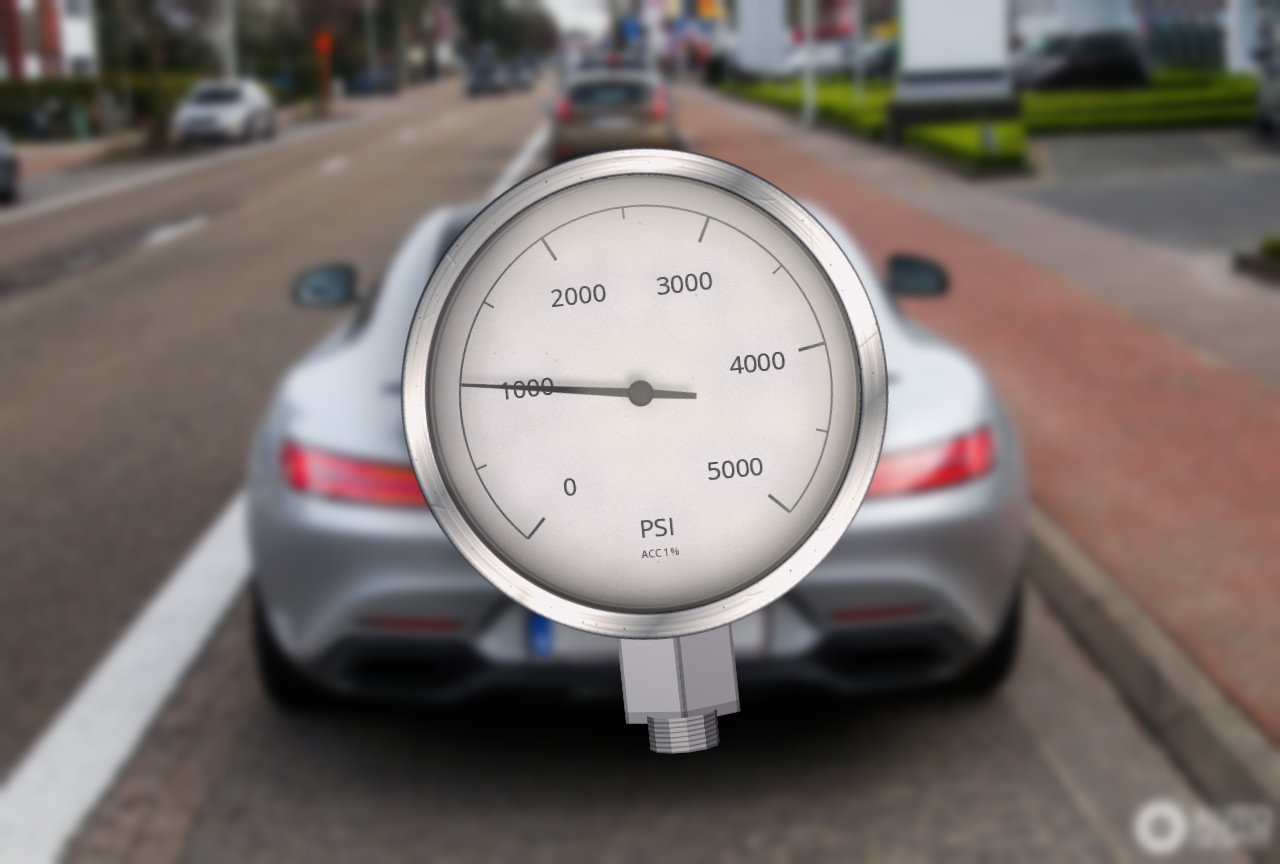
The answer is 1000 psi
